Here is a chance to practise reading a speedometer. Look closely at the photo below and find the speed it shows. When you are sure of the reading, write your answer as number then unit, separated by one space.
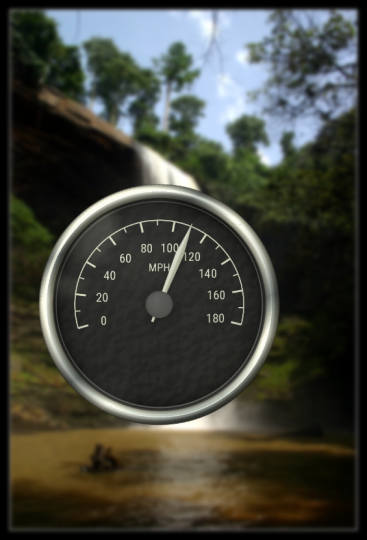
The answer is 110 mph
